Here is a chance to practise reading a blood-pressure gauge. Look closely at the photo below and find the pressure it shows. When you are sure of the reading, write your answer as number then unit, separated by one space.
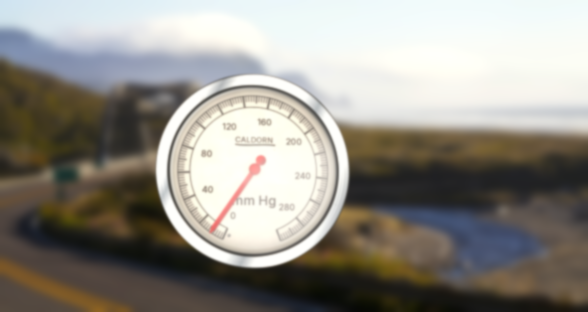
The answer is 10 mmHg
